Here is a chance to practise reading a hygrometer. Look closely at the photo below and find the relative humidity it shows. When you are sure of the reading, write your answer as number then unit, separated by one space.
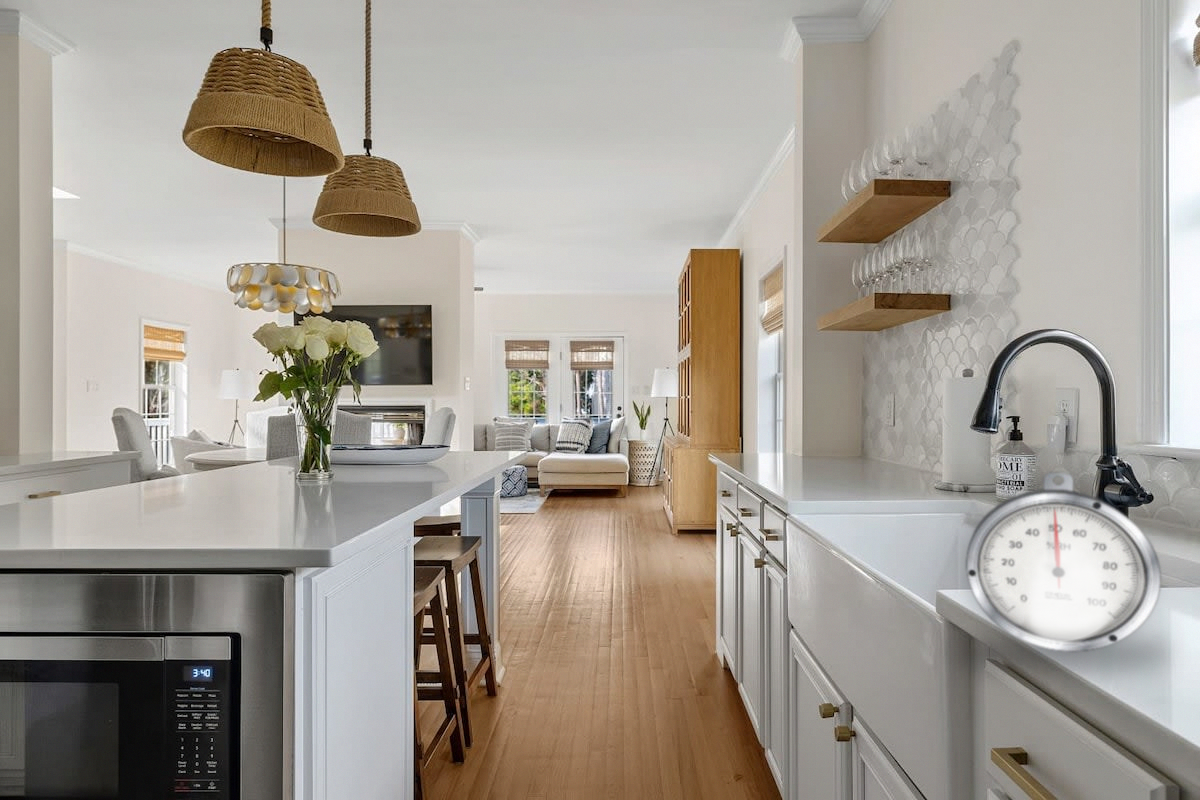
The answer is 50 %
